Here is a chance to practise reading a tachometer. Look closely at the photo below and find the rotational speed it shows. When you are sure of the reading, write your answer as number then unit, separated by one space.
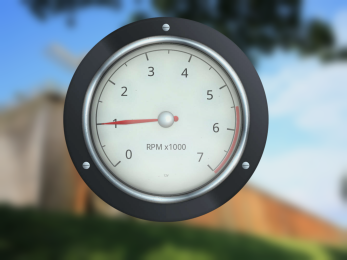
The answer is 1000 rpm
